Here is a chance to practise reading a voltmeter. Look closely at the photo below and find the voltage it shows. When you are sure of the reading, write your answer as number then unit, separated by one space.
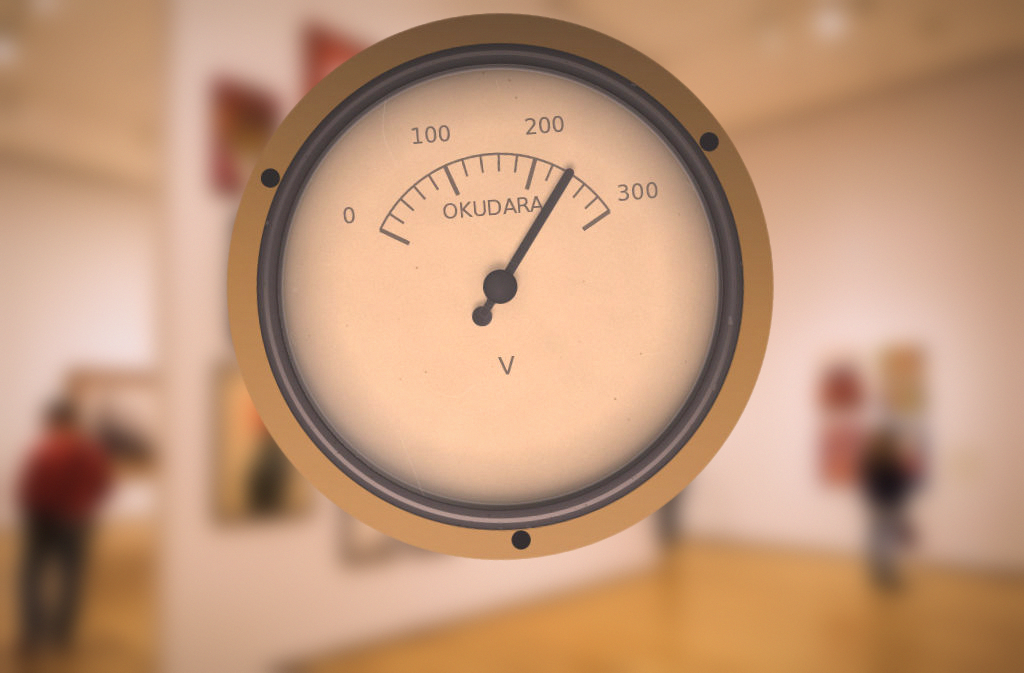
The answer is 240 V
